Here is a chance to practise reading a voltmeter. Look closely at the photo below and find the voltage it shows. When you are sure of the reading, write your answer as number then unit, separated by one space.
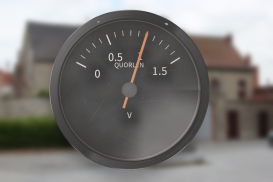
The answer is 1 V
